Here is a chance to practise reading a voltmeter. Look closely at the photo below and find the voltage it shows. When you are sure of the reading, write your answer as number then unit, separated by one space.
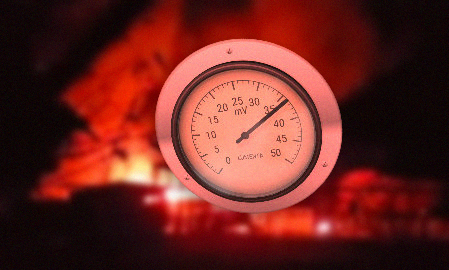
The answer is 36 mV
